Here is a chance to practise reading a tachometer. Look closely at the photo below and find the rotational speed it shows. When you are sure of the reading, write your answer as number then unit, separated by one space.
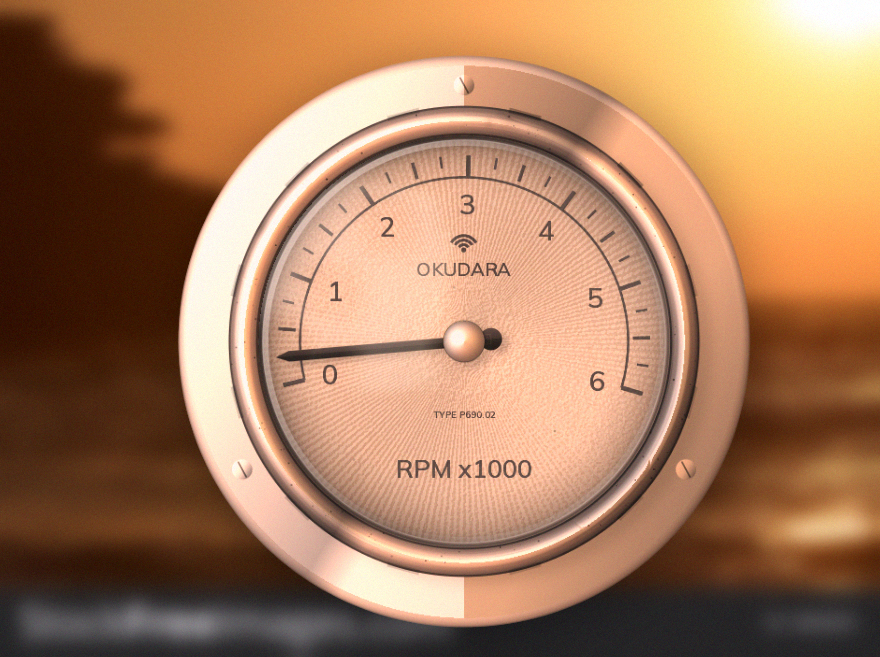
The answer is 250 rpm
